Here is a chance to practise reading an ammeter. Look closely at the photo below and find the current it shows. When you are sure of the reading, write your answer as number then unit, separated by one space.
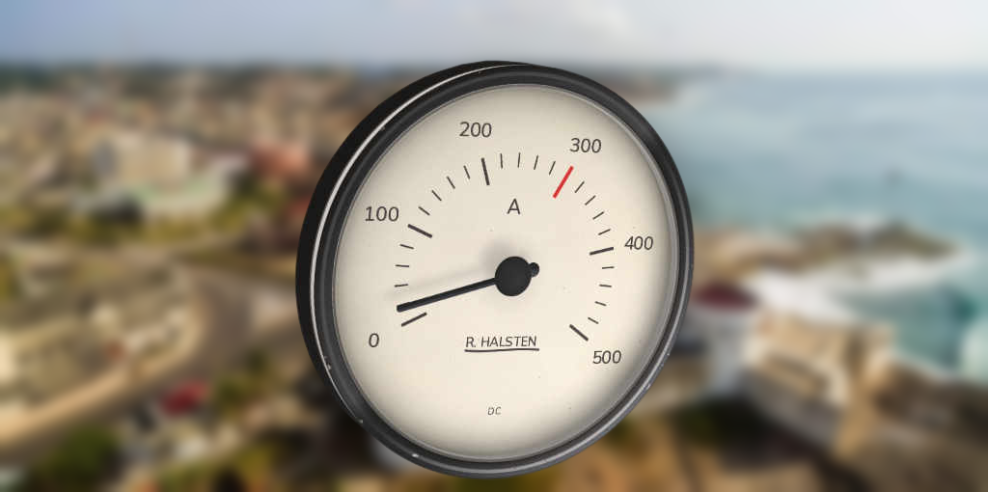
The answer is 20 A
